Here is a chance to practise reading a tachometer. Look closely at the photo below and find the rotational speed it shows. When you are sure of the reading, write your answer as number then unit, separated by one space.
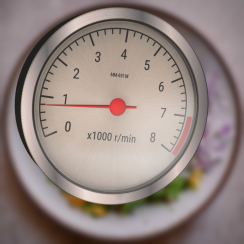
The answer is 800 rpm
